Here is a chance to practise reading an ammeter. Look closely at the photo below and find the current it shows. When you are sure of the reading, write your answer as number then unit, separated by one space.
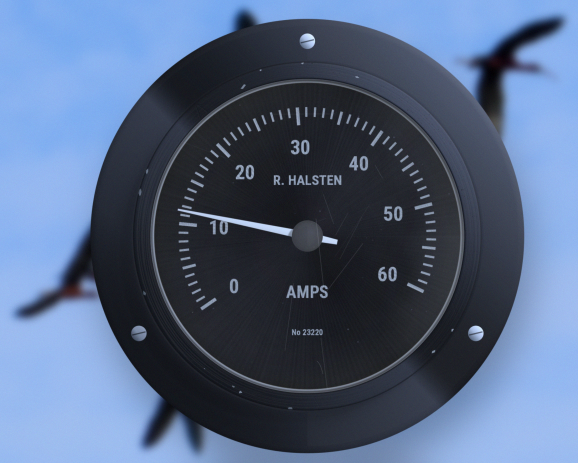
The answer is 11.5 A
